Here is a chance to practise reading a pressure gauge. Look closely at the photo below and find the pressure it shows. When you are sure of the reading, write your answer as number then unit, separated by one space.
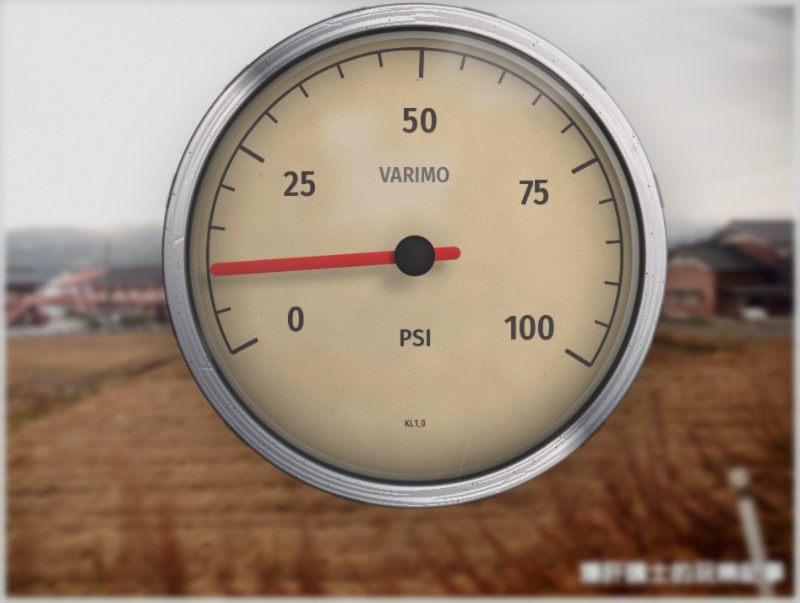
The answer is 10 psi
